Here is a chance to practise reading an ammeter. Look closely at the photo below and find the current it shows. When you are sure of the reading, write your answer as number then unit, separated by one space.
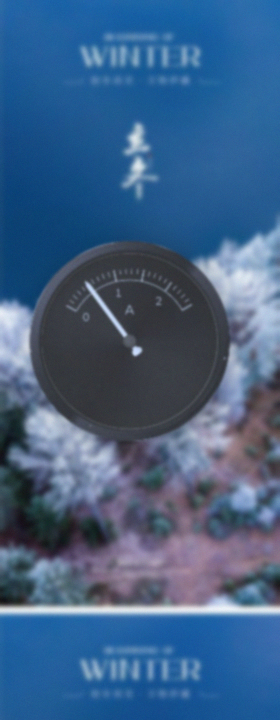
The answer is 0.5 A
